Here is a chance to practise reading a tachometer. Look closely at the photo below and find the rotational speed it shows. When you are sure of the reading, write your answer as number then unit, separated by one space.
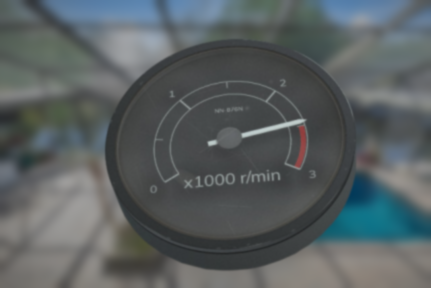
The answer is 2500 rpm
